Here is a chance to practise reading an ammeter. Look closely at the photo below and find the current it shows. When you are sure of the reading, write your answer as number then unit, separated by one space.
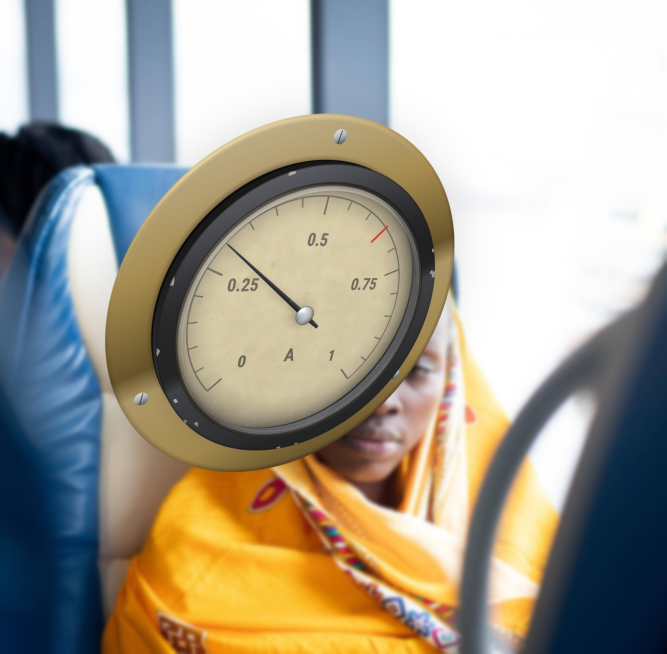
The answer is 0.3 A
